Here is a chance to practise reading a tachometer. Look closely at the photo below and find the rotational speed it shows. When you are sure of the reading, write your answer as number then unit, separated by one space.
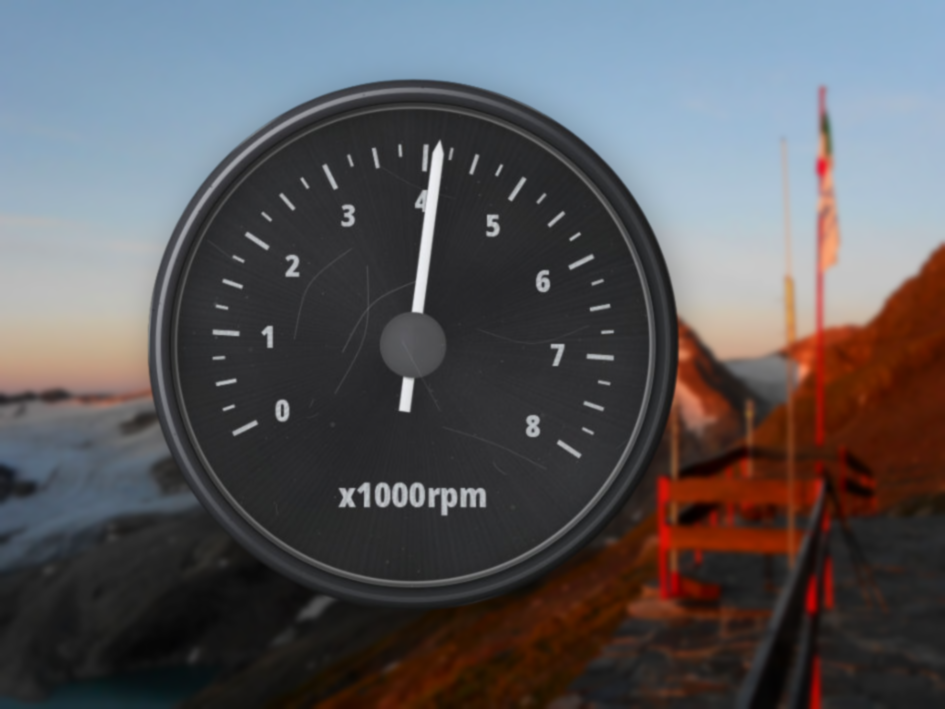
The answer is 4125 rpm
